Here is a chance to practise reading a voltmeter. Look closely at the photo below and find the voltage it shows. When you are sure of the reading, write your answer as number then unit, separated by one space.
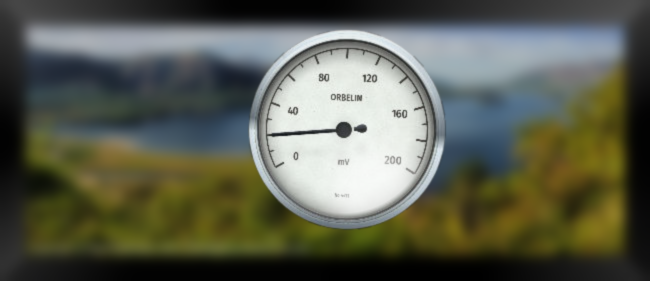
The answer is 20 mV
